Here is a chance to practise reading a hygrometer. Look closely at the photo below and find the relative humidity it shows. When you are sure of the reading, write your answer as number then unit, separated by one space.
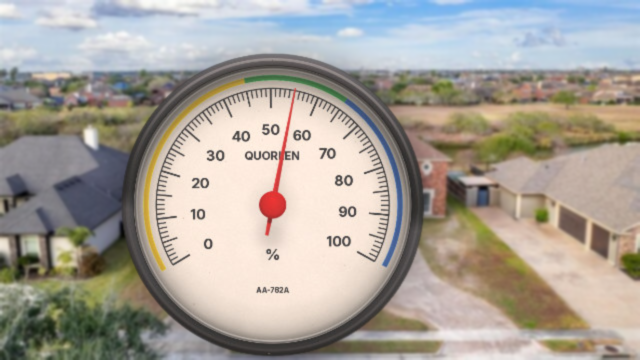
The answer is 55 %
